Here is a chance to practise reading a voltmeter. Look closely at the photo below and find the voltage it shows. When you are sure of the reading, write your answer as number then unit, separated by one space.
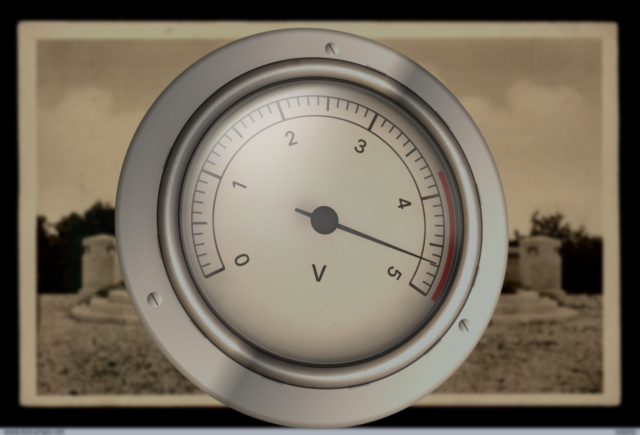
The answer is 4.7 V
